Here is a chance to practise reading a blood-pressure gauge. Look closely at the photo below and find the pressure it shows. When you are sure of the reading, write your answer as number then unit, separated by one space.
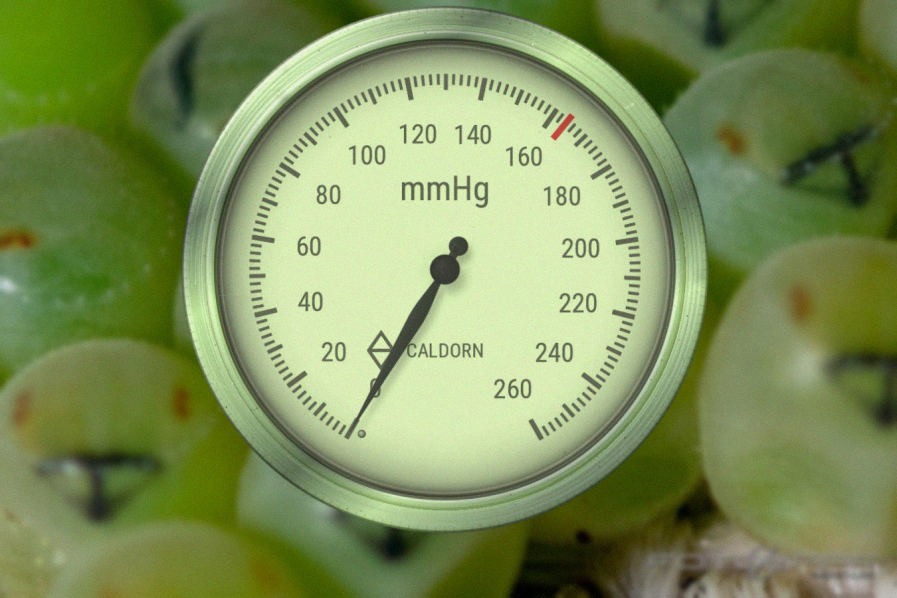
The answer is 0 mmHg
